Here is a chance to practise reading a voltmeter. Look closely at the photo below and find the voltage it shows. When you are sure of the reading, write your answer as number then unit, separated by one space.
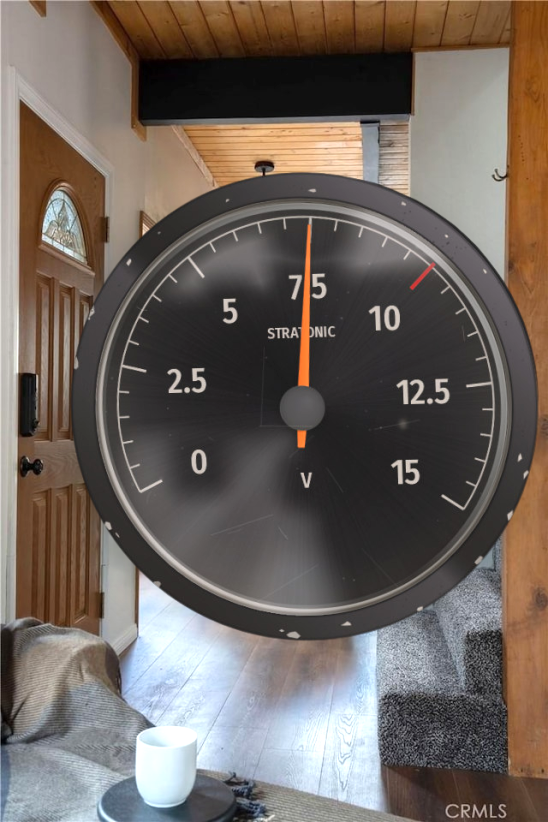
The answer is 7.5 V
